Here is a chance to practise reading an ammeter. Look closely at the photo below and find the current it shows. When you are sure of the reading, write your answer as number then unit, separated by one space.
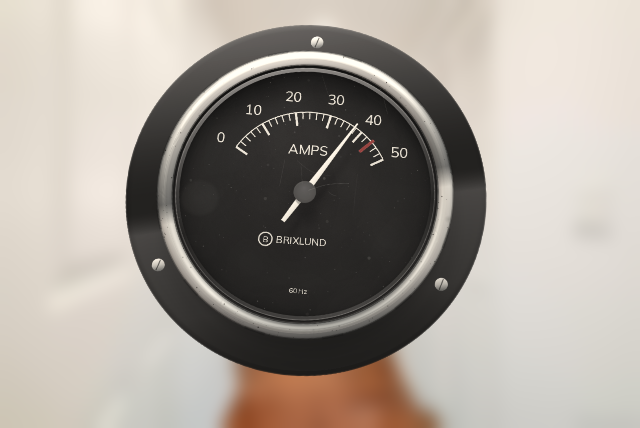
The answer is 38 A
